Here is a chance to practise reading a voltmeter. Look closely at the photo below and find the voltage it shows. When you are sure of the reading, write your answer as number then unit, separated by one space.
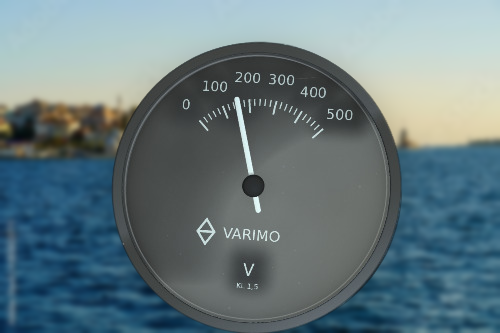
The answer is 160 V
